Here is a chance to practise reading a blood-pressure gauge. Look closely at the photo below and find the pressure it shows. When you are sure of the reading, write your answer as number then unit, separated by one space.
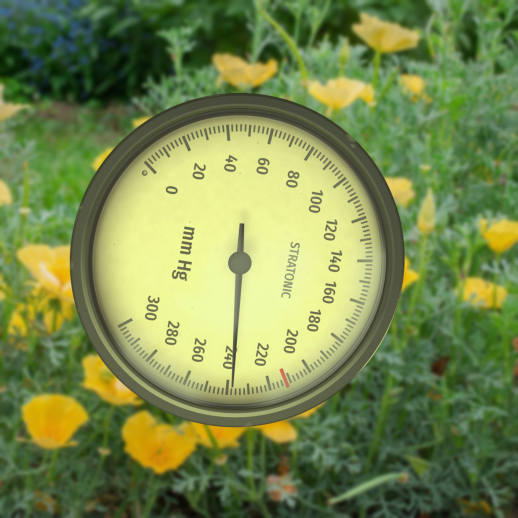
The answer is 238 mmHg
